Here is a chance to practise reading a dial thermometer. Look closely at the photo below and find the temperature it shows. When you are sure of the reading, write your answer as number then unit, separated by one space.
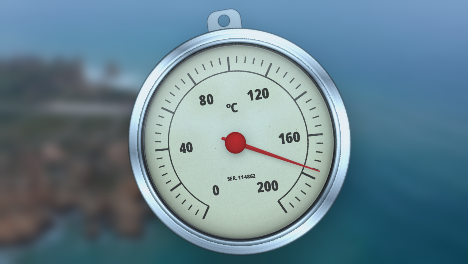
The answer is 176 °C
